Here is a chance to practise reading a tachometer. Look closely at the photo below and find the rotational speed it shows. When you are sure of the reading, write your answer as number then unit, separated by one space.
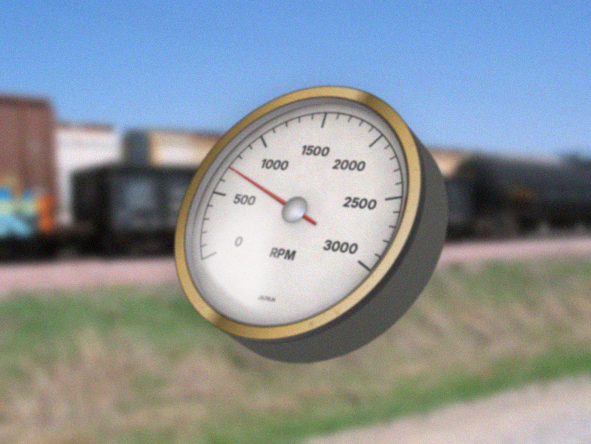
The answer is 700 rpm
